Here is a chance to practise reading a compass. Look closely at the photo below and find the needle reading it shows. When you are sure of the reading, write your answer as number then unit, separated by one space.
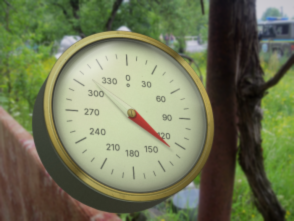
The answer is 130 °
